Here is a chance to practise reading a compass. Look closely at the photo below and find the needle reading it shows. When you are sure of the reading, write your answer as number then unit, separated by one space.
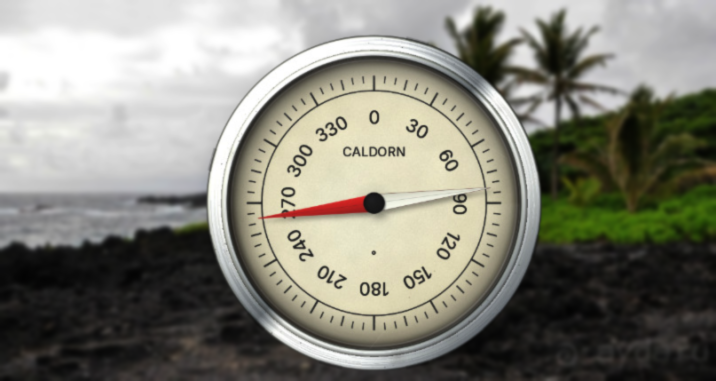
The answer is 262.5 °
